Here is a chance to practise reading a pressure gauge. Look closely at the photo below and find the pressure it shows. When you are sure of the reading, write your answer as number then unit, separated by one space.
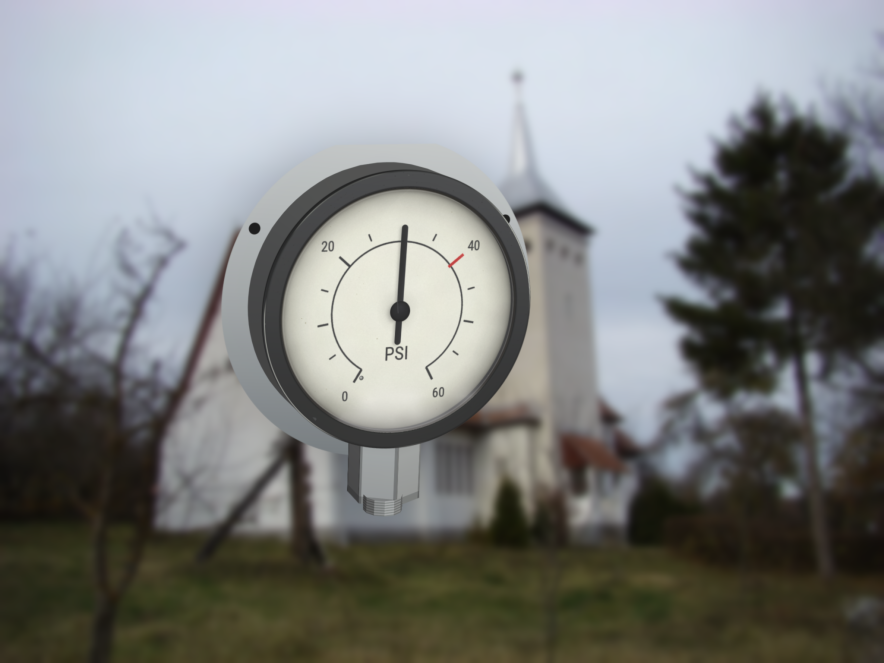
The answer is 30 psi
